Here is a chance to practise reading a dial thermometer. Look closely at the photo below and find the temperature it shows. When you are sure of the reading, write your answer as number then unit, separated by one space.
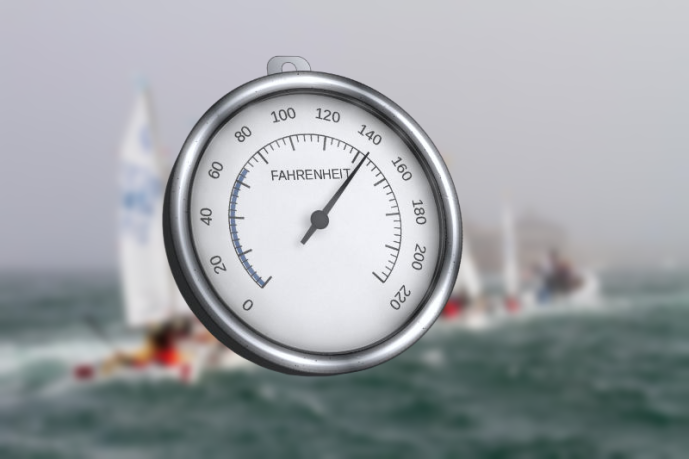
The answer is 144 °F
